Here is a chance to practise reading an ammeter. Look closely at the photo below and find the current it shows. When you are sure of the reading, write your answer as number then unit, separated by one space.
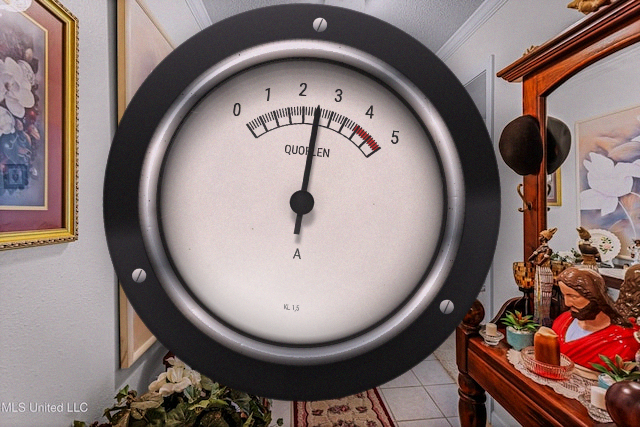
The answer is 2.5 A
